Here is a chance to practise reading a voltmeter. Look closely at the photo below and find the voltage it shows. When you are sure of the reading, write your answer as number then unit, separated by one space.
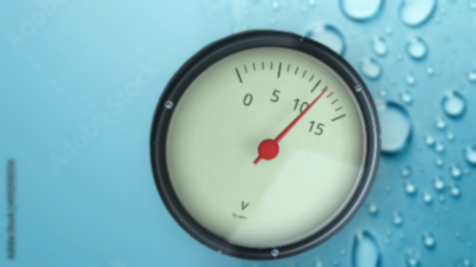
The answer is 11 V
